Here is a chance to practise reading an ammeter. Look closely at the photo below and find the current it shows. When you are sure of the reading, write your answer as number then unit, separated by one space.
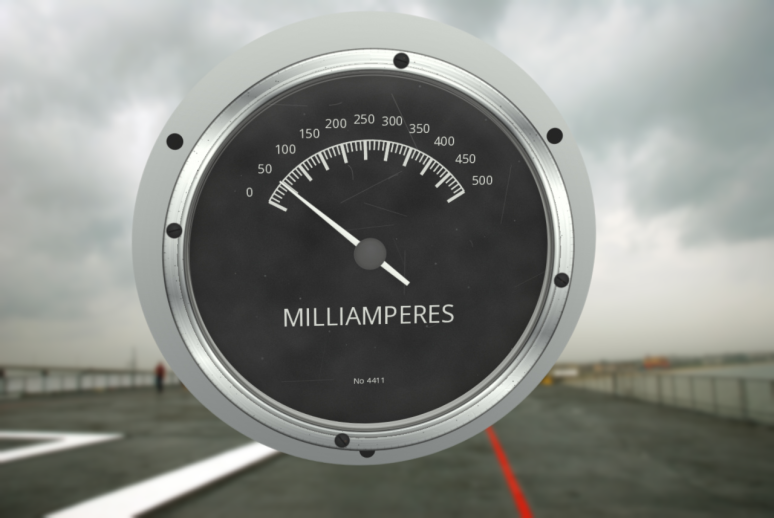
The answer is 50 mA
